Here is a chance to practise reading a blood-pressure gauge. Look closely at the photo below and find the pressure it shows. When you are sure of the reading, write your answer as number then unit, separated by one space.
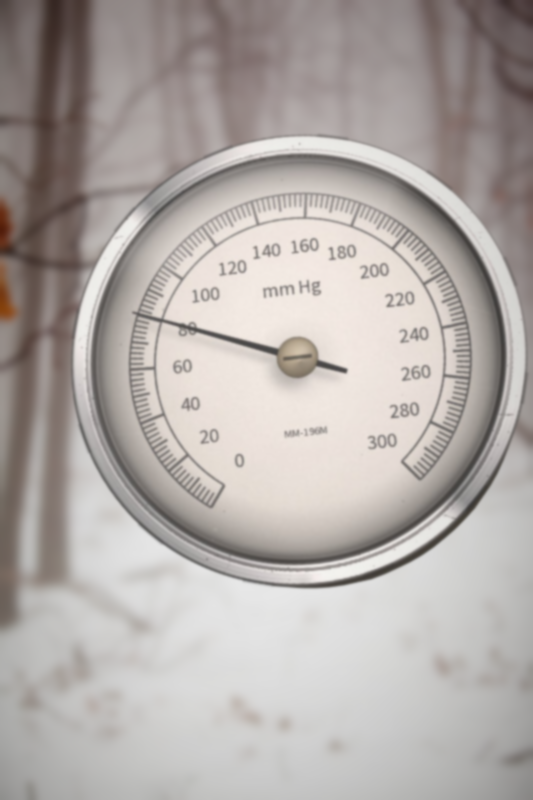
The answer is 80 mmHg
